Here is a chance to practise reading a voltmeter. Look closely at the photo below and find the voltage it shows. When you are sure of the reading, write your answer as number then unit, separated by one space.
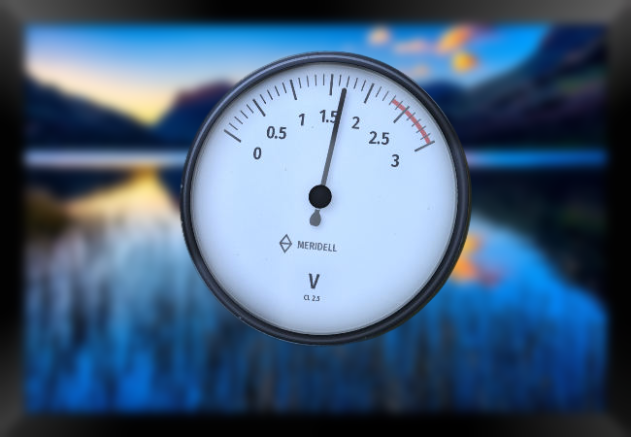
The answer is 1.7 V
